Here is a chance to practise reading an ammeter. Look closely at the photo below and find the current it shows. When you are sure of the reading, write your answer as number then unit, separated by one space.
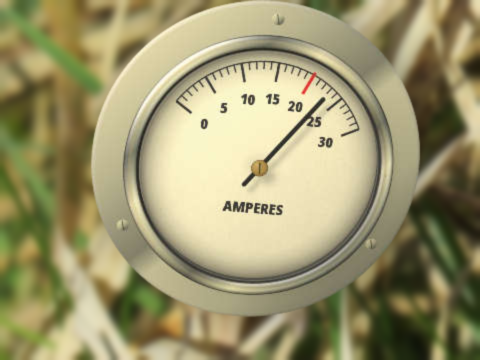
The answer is 23 A
